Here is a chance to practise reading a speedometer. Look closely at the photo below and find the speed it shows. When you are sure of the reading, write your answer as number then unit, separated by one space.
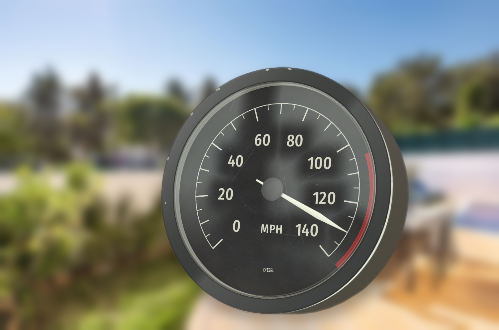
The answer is 130 mph
